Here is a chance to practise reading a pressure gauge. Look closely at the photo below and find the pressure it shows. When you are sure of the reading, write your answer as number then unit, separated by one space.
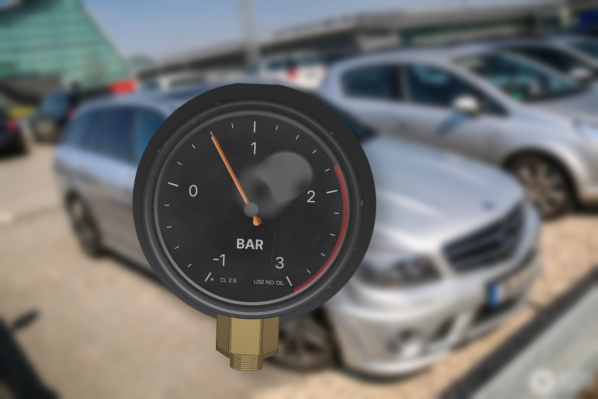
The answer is 0.6 bar
